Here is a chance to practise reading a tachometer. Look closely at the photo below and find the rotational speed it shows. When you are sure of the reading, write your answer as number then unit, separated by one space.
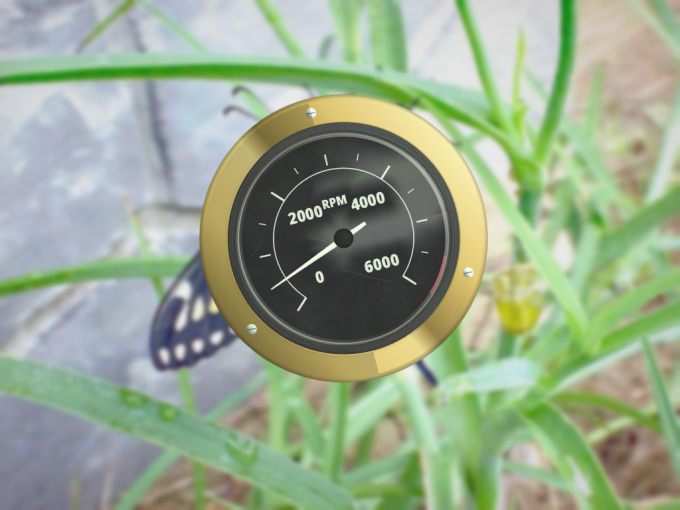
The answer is 500 rpm
